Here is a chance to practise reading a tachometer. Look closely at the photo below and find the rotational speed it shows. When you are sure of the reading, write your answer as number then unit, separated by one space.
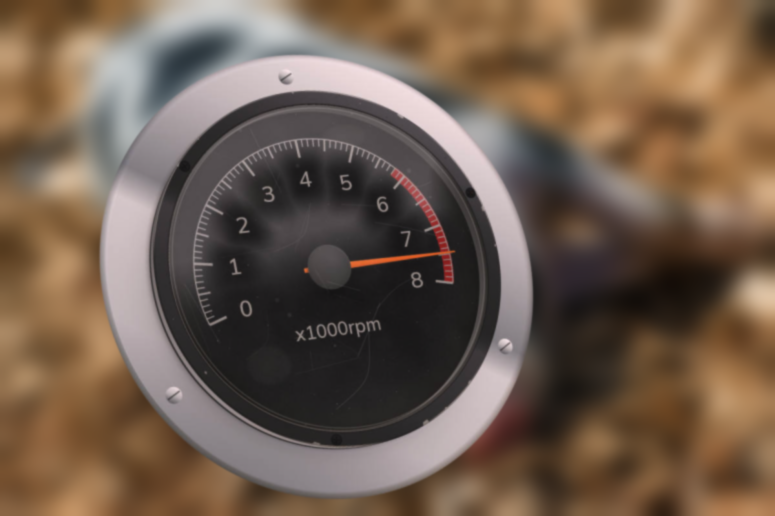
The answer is 7500 rpm
